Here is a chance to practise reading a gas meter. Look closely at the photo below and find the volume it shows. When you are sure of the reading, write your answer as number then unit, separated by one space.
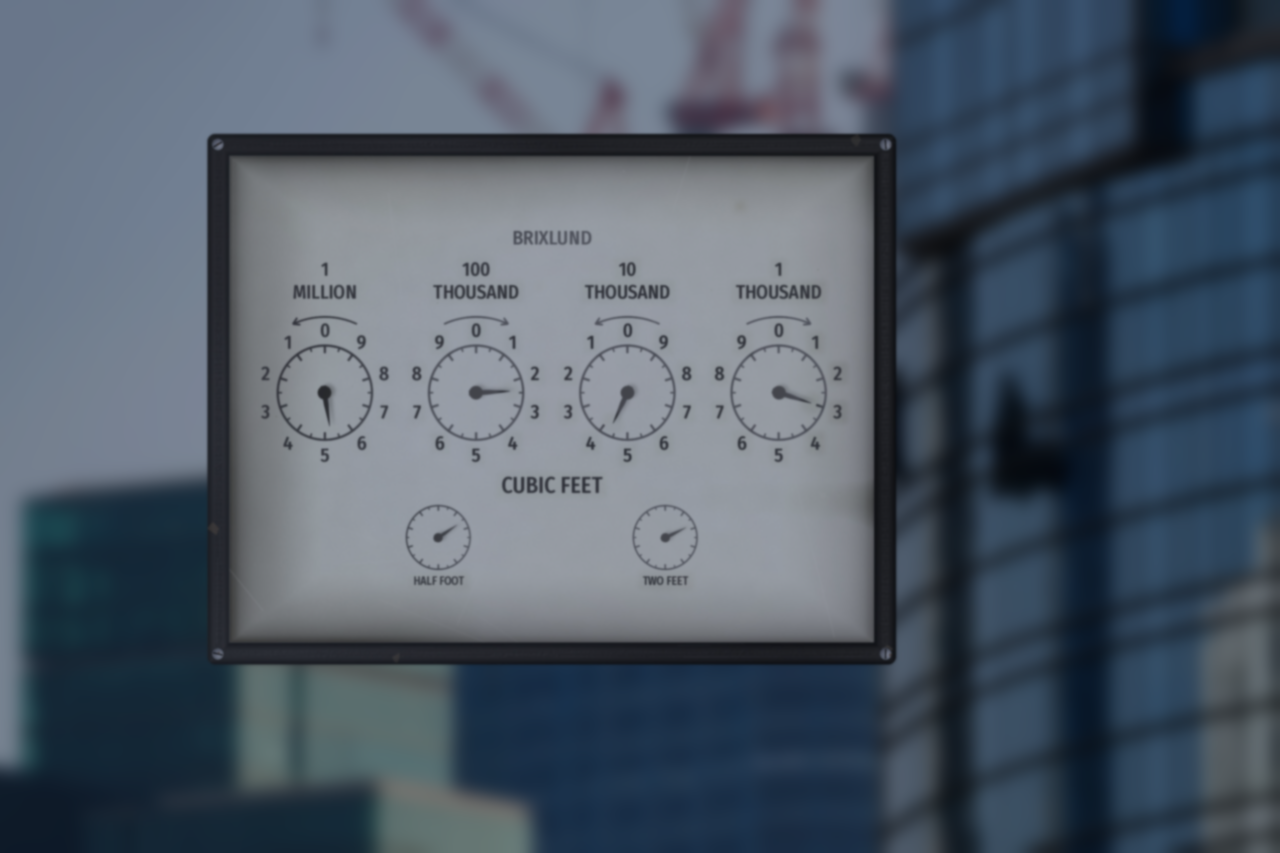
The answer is 524300 ft³
